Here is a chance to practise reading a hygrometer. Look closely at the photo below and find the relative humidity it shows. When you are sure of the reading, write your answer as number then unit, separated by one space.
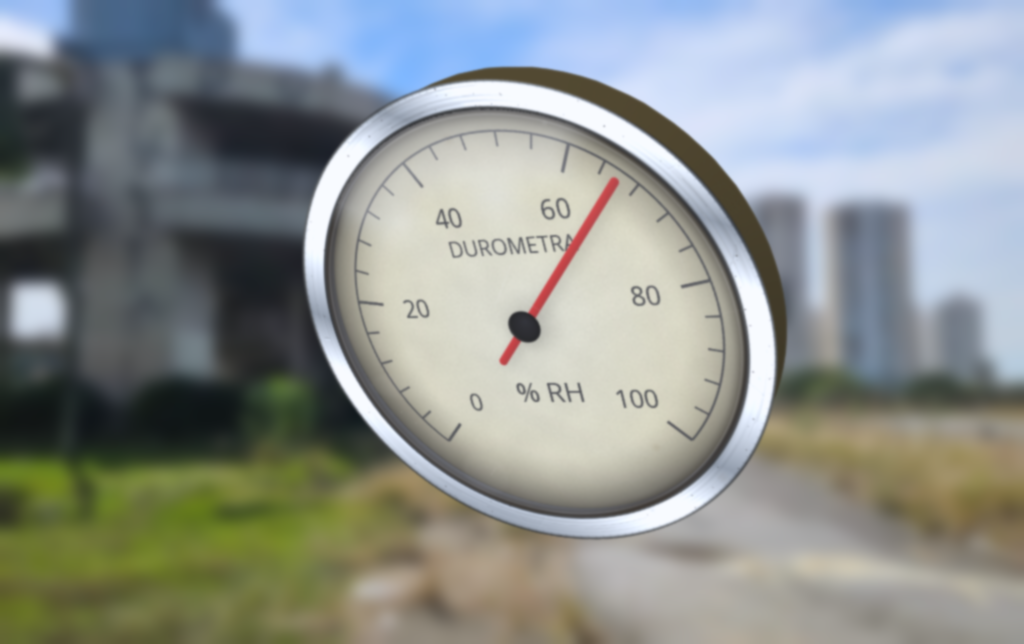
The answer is 66 %
